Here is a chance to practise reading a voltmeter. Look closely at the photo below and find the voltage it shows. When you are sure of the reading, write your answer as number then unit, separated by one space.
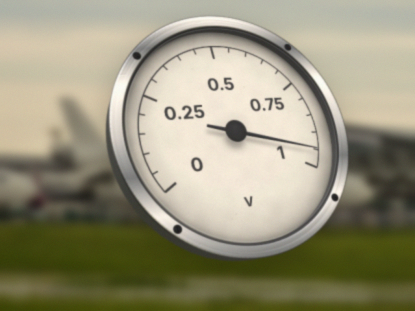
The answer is 0.95 V
